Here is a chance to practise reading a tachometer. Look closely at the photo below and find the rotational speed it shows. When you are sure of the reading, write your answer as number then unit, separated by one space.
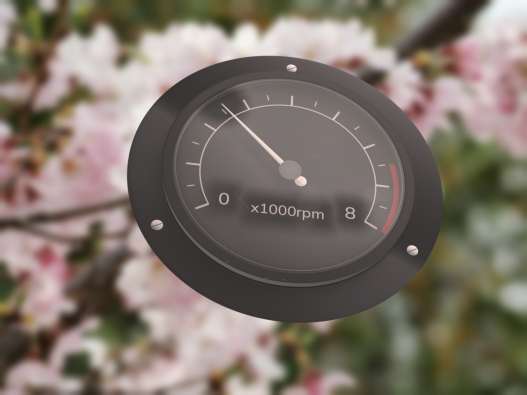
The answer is 2500 rpm
